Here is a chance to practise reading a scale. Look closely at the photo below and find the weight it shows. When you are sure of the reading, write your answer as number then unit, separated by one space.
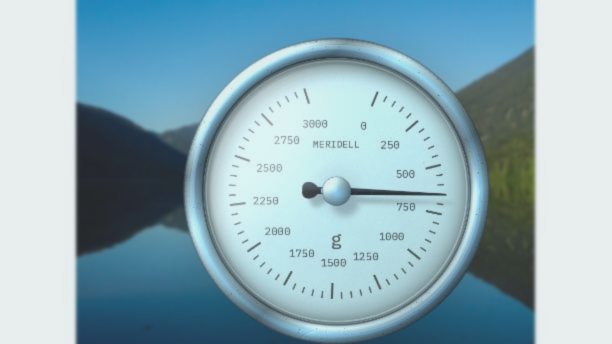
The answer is 650 g
